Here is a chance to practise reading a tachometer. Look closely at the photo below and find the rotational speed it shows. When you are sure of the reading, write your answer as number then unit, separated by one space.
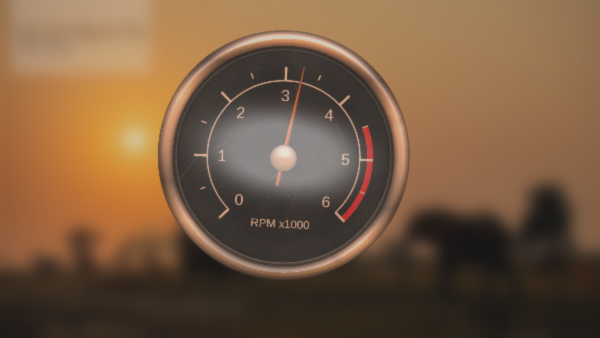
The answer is 3250 rpm
